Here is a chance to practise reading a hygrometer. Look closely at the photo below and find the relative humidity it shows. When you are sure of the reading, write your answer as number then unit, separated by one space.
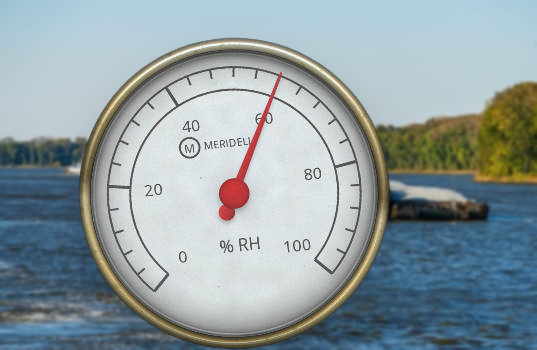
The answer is 60 %
